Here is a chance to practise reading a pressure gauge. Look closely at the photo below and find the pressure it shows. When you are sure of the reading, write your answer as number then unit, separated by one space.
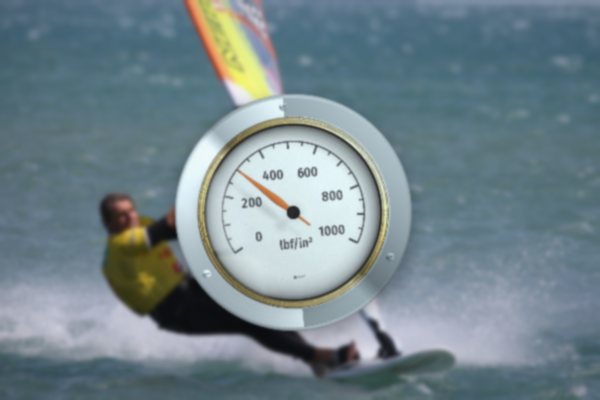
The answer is 300 psi
